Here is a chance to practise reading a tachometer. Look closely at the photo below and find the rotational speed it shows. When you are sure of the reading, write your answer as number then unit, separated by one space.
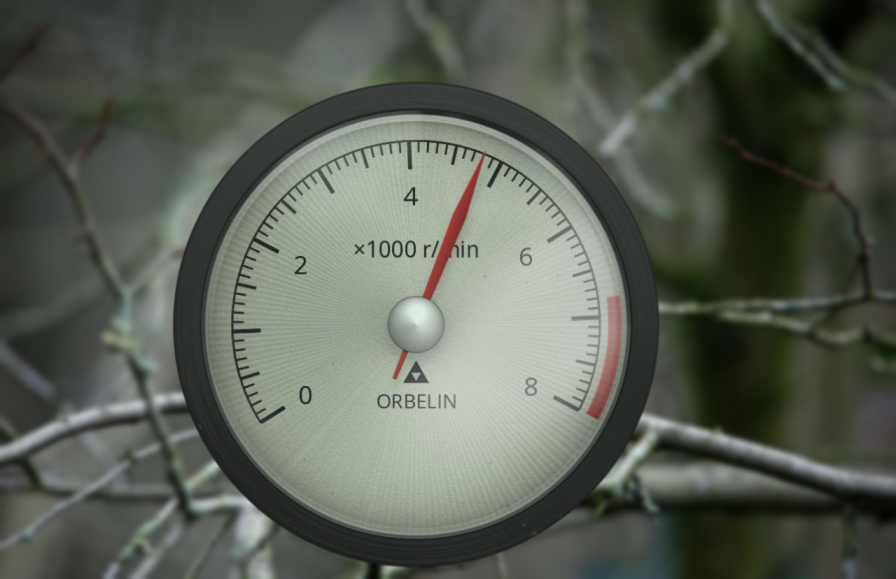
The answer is 4800 rpm
